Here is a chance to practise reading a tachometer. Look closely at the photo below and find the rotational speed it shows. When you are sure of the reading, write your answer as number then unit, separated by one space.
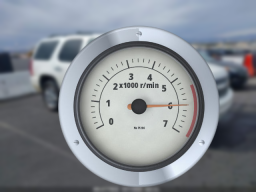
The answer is 6000 rpm
